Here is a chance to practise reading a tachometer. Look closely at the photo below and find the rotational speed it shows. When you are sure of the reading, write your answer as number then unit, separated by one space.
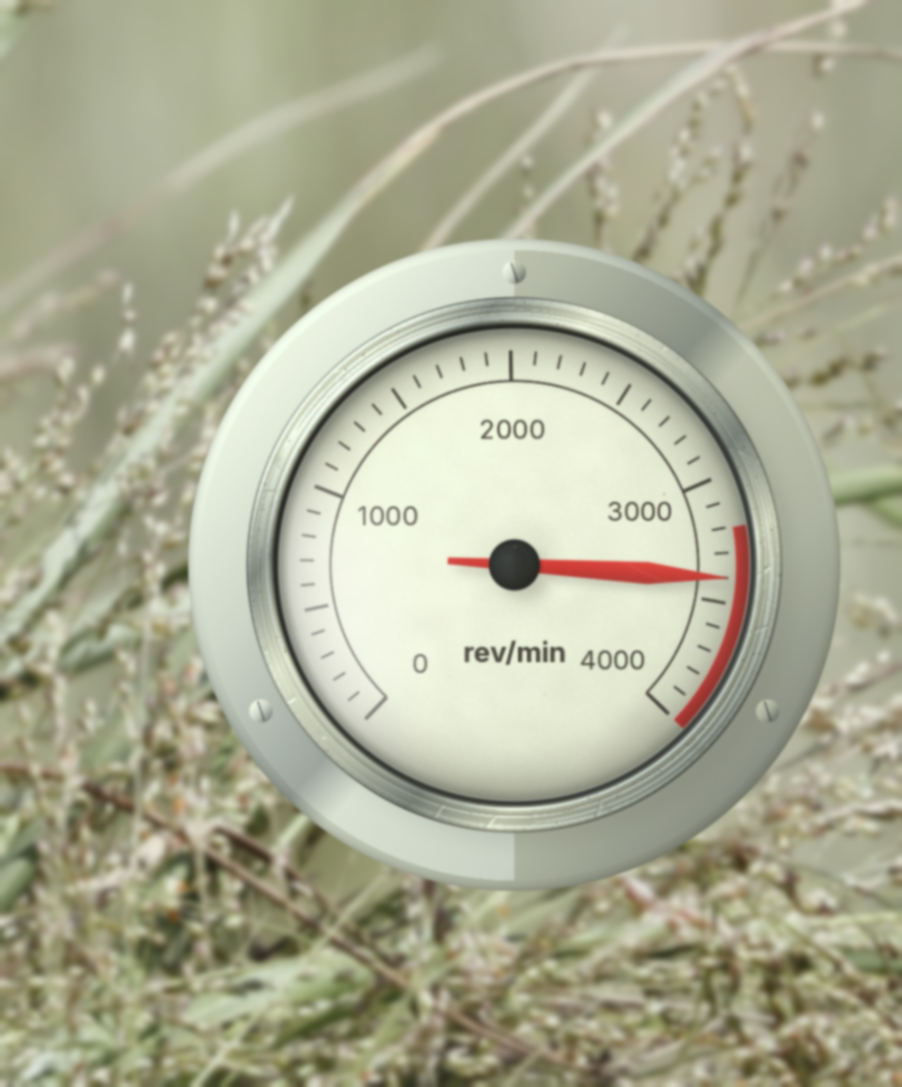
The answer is 3400 rpm
